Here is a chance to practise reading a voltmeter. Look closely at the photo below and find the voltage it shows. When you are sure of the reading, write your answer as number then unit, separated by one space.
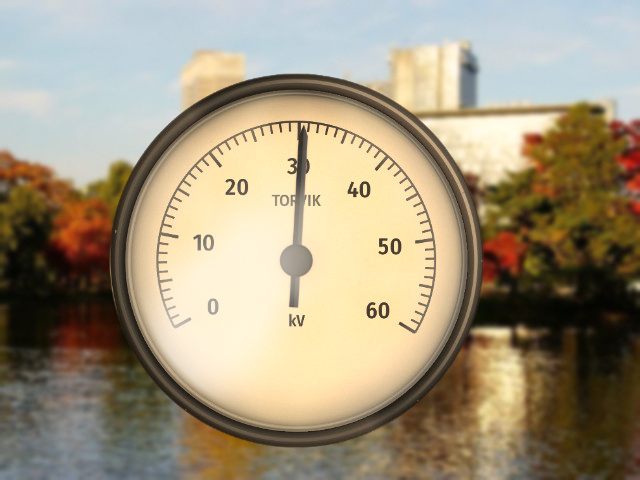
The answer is 30.5 kV
